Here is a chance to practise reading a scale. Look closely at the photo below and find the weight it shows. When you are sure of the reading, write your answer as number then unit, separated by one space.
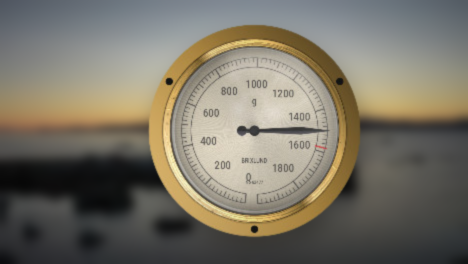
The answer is 1500 g
